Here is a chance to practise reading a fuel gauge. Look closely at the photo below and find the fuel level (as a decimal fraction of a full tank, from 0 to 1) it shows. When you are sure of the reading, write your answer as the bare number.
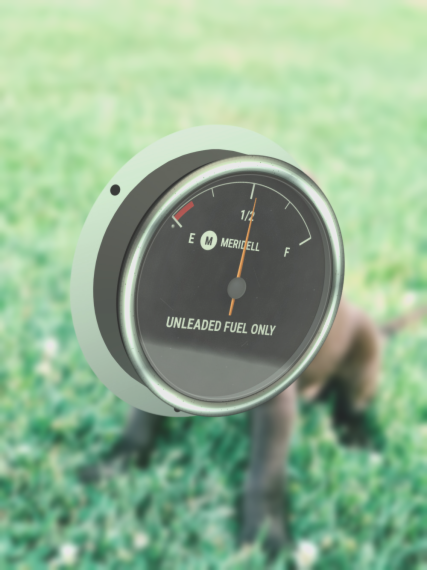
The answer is 0.5
